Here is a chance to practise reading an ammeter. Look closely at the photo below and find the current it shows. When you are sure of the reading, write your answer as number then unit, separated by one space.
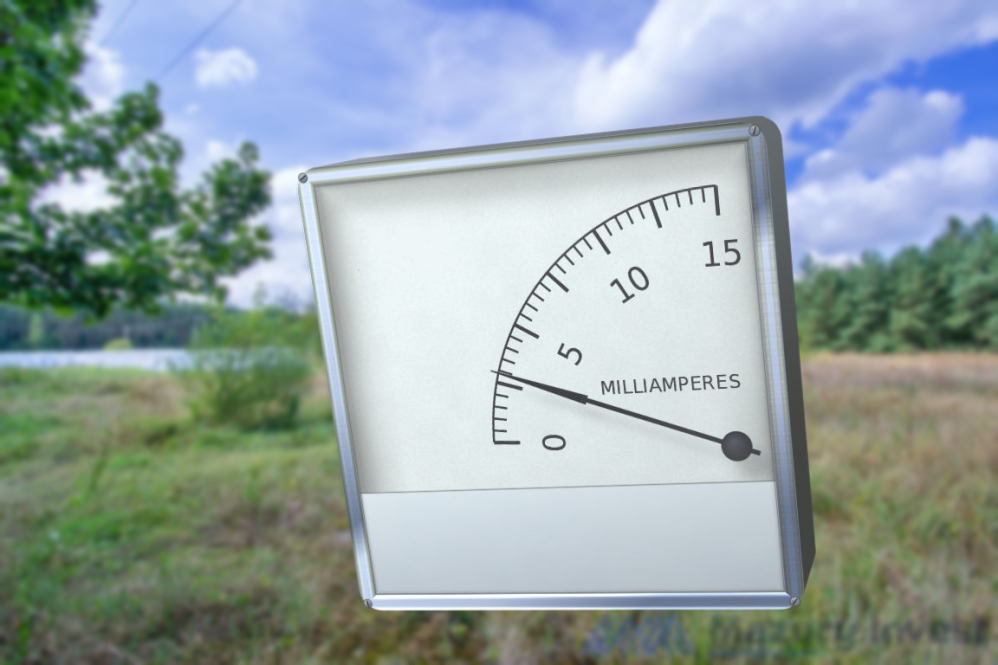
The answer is 3 mA
